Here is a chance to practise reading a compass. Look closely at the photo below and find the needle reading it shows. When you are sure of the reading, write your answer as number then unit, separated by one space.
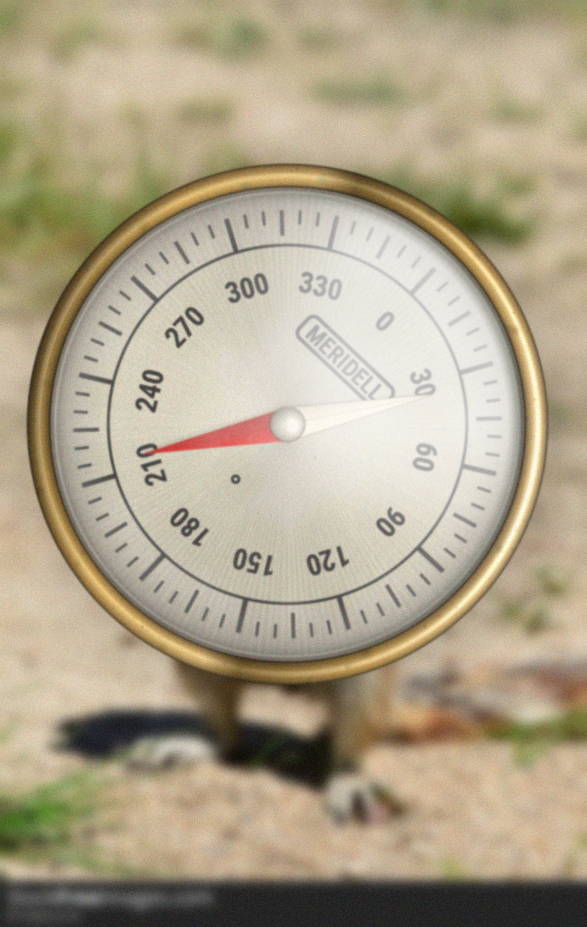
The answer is 215 °
